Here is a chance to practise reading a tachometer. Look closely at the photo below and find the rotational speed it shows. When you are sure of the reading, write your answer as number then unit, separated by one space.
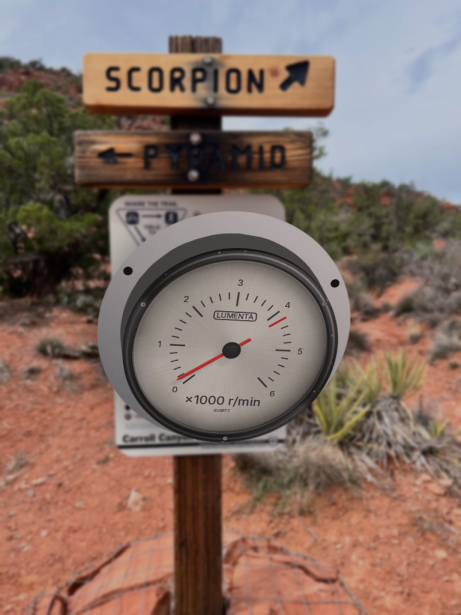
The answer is 200 rpm
